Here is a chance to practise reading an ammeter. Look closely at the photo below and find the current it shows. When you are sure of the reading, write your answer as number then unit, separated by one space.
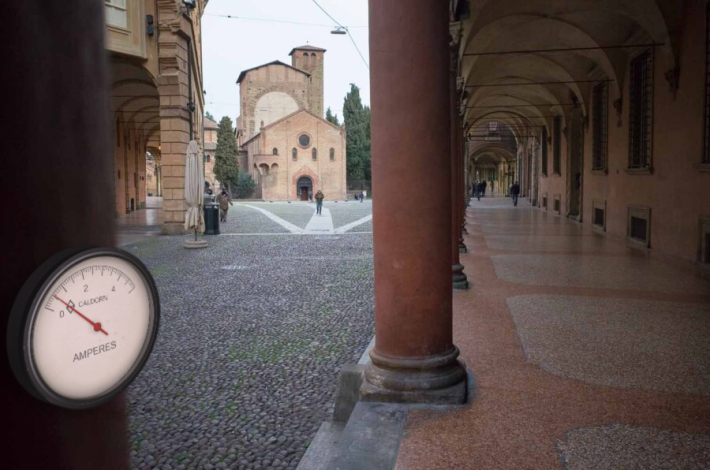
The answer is 0.5 A
